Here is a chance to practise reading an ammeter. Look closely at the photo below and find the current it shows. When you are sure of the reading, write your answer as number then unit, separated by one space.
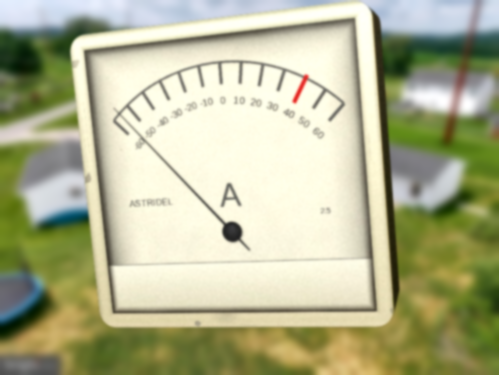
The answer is -55 A
